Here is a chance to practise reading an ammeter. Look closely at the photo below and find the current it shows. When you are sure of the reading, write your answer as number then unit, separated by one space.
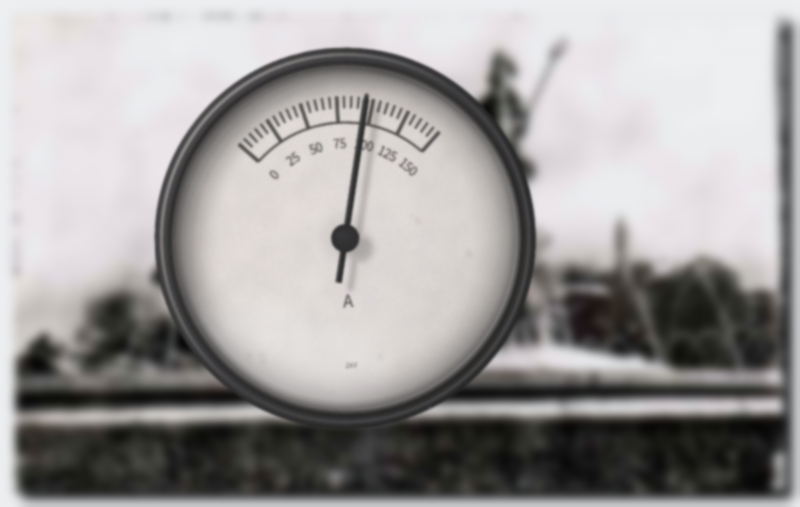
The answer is 95 A
